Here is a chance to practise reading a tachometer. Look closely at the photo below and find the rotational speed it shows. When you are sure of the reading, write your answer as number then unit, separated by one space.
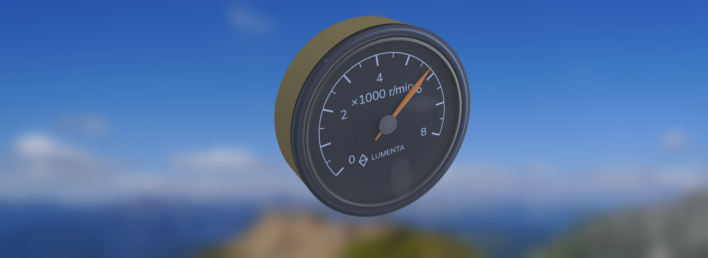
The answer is 5750 rpm
